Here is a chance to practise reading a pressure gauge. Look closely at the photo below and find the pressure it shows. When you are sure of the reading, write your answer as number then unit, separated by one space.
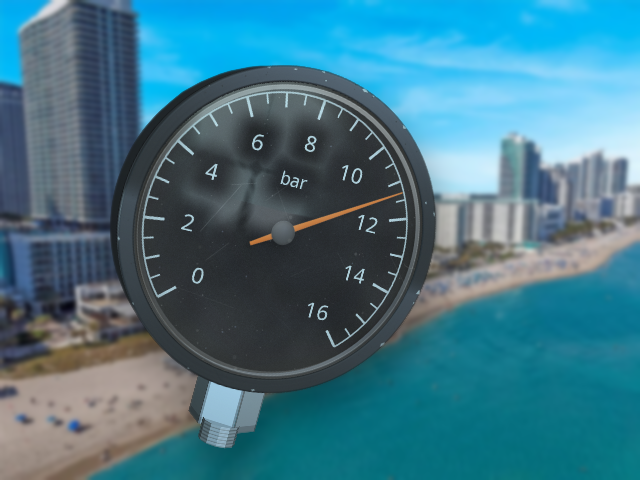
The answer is 11.25 bar
